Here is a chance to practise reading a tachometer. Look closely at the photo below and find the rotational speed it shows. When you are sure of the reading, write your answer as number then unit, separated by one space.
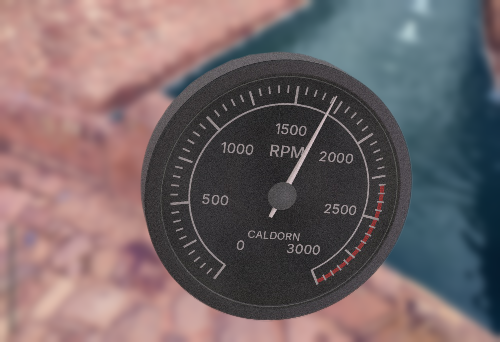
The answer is 1700 rpm
